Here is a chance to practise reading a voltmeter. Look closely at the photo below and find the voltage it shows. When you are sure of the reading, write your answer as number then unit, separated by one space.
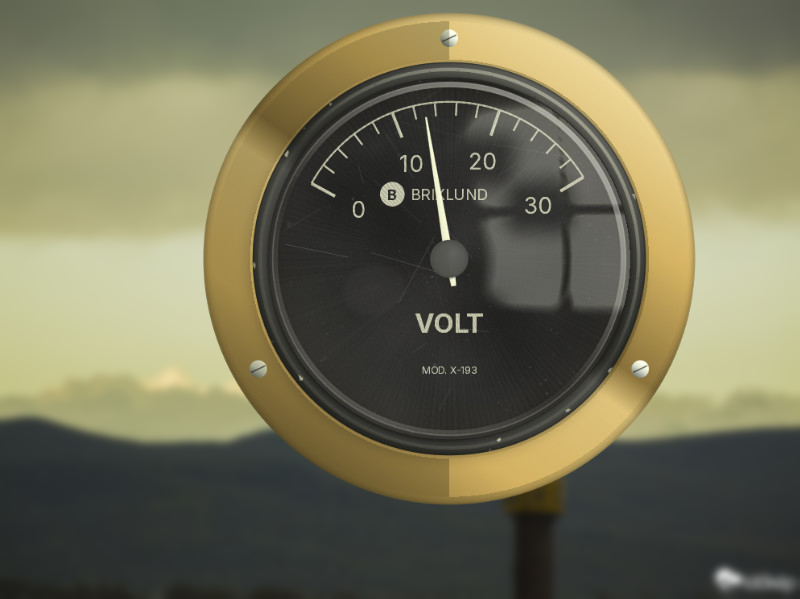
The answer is 13 V
